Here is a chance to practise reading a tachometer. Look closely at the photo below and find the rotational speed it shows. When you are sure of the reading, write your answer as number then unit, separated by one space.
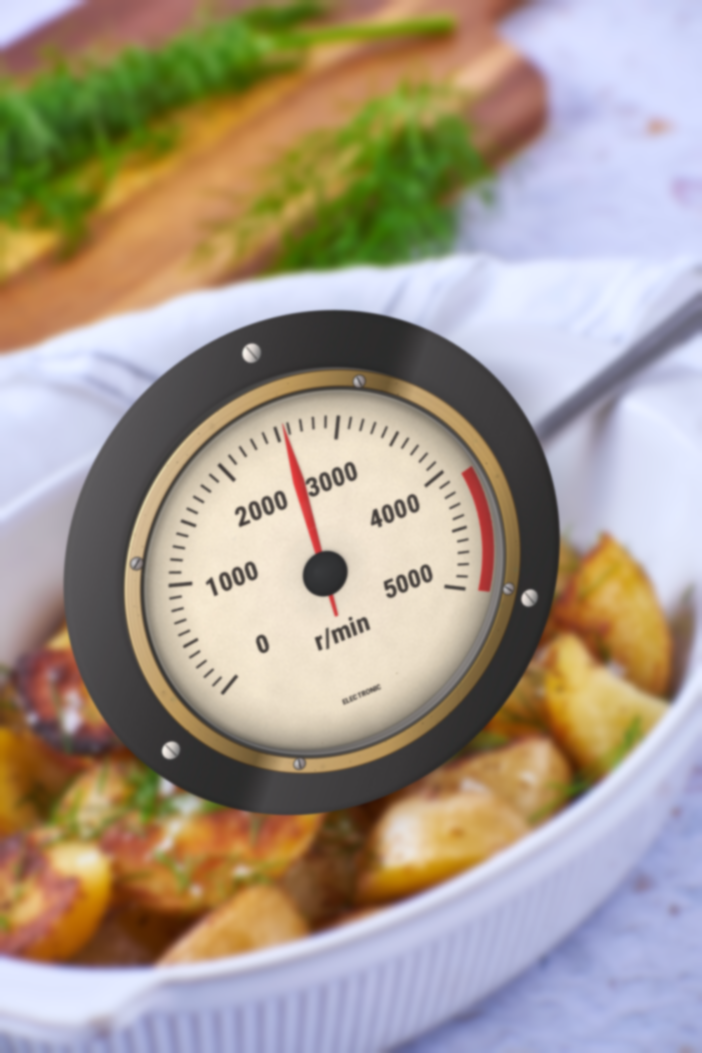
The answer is 2550 rpm
